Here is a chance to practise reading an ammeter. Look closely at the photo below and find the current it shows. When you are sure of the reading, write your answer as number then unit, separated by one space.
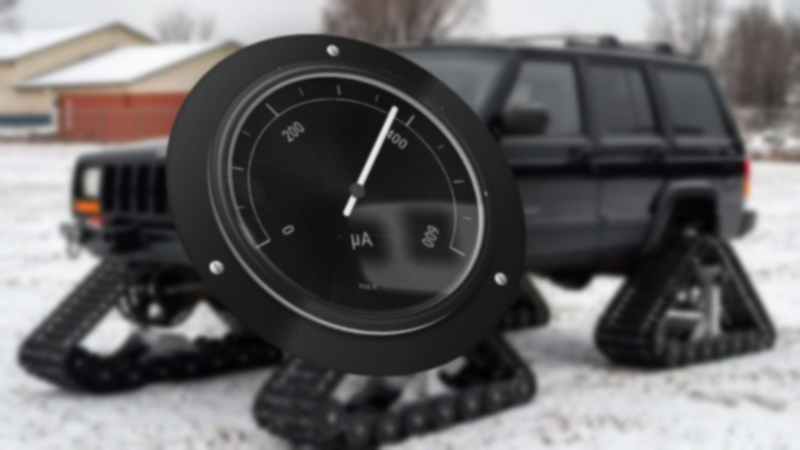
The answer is 375 µA
